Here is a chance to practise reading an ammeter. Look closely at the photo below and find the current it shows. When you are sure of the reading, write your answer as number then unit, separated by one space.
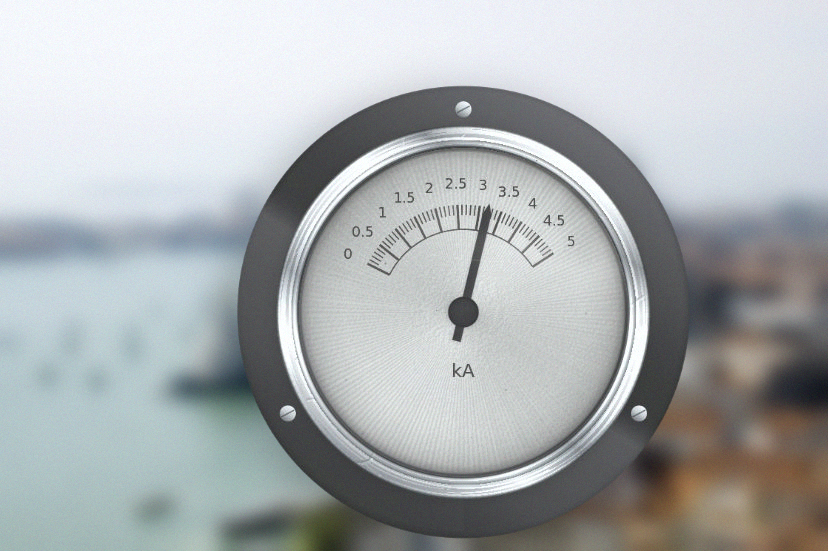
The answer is 3.2 kA
